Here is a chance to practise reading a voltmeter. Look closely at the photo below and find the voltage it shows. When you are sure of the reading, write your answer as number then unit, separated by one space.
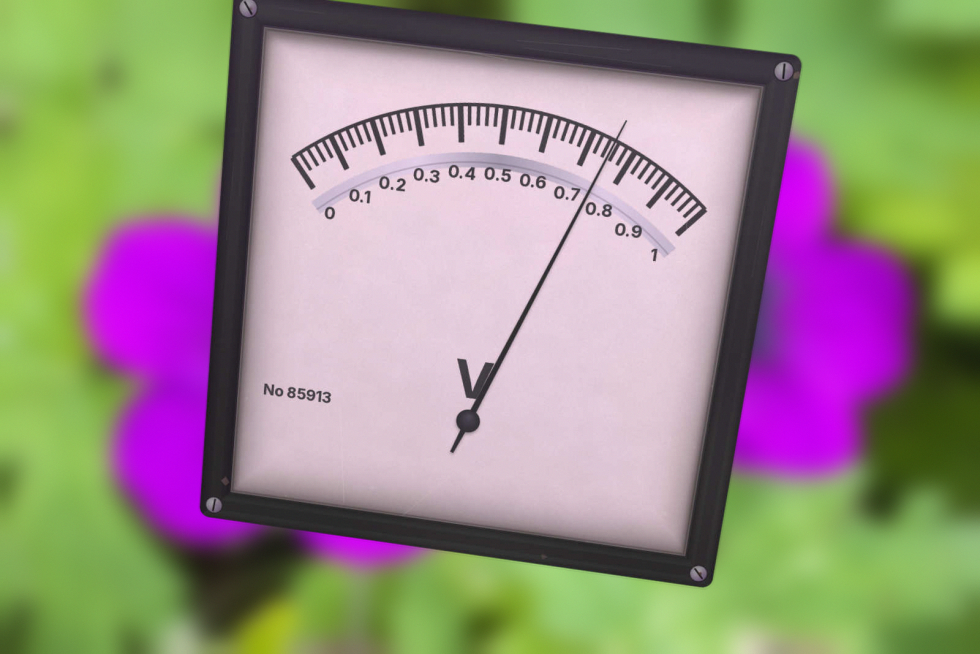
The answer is 0.75 V
